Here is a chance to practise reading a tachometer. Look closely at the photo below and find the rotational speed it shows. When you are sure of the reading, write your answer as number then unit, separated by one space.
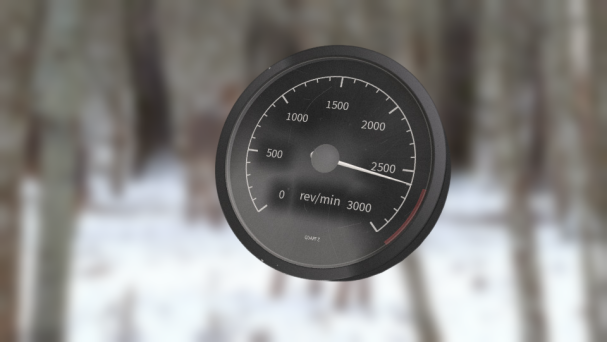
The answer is 2600 rpm
